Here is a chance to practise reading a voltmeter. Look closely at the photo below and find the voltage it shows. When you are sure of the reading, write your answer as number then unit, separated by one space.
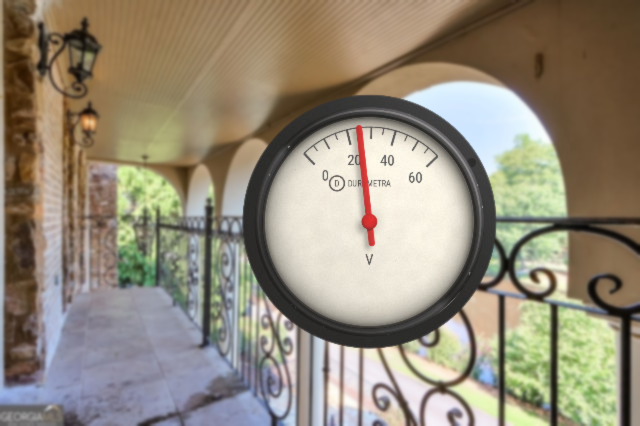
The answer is 25 V
